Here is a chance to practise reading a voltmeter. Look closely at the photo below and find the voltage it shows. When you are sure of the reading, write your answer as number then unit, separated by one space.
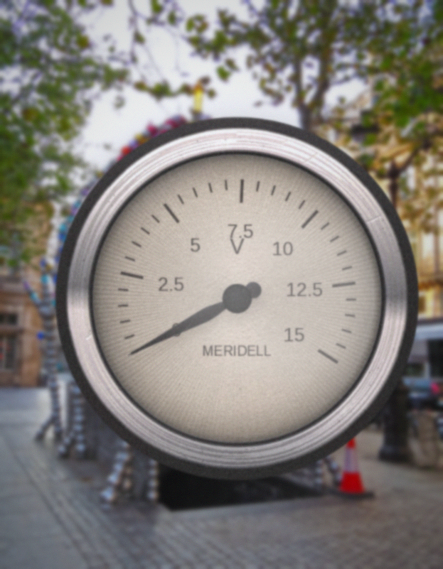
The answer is 0 V
